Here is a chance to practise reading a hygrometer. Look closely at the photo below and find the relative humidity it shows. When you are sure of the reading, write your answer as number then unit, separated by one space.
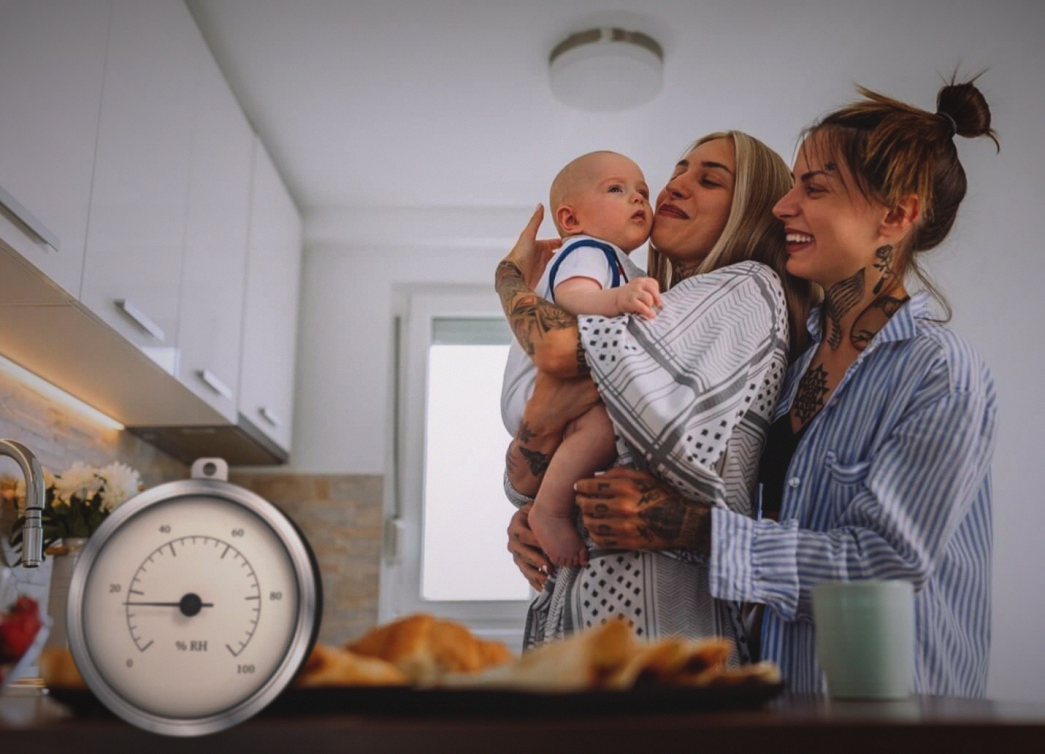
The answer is 16 %
